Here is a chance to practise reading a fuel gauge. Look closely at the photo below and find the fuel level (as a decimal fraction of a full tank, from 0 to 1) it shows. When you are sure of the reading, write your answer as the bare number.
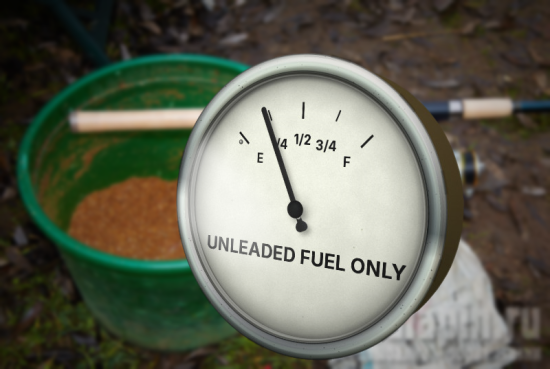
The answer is 0.25
